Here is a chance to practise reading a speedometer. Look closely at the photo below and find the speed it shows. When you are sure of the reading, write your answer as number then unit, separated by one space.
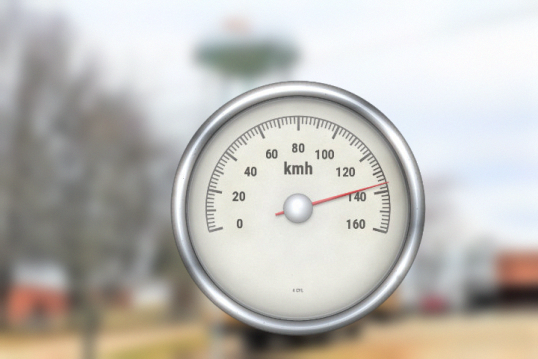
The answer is 136 km/h
